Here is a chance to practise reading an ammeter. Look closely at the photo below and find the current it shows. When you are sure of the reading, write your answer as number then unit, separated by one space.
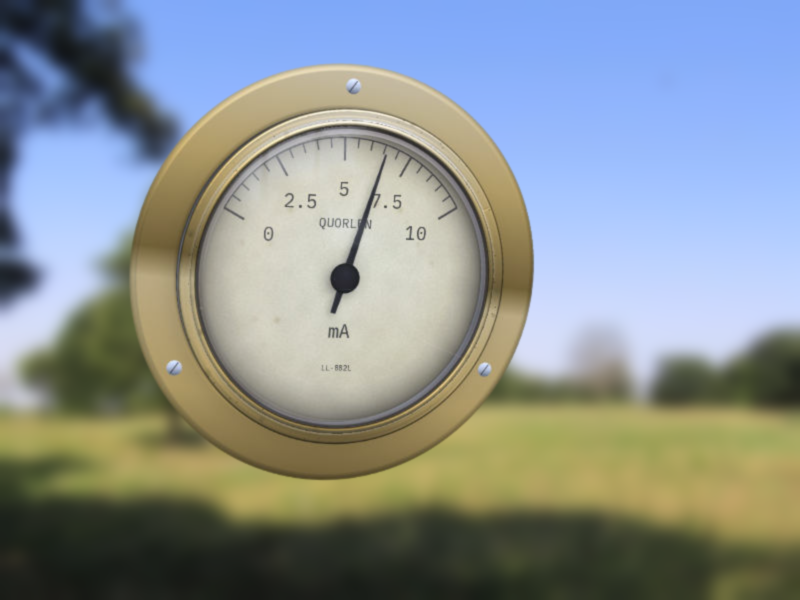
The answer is 6.5 mA
